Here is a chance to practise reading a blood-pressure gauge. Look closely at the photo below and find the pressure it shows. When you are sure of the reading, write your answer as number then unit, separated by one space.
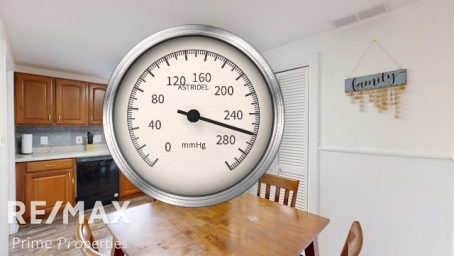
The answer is 260 mmHg
